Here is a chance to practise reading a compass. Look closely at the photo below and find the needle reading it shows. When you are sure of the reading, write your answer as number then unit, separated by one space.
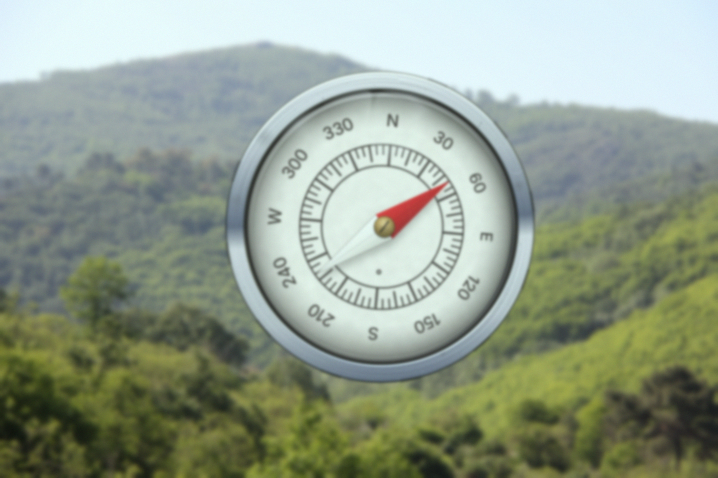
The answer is 50 °
